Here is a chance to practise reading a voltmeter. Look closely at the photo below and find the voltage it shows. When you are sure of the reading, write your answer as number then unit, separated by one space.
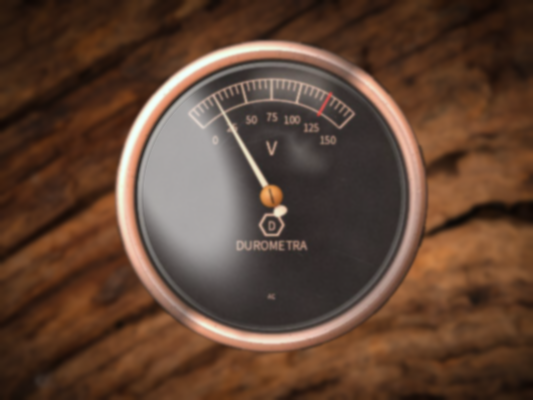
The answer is 25 V
